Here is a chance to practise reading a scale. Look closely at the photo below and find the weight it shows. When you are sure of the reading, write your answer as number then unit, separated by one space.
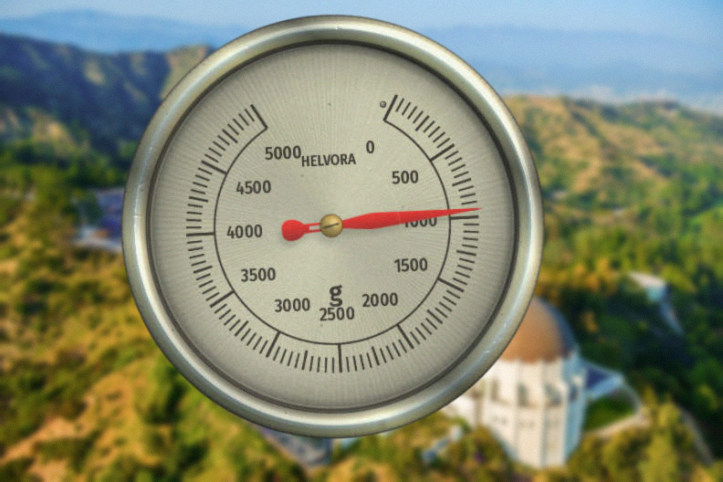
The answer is 950 g
